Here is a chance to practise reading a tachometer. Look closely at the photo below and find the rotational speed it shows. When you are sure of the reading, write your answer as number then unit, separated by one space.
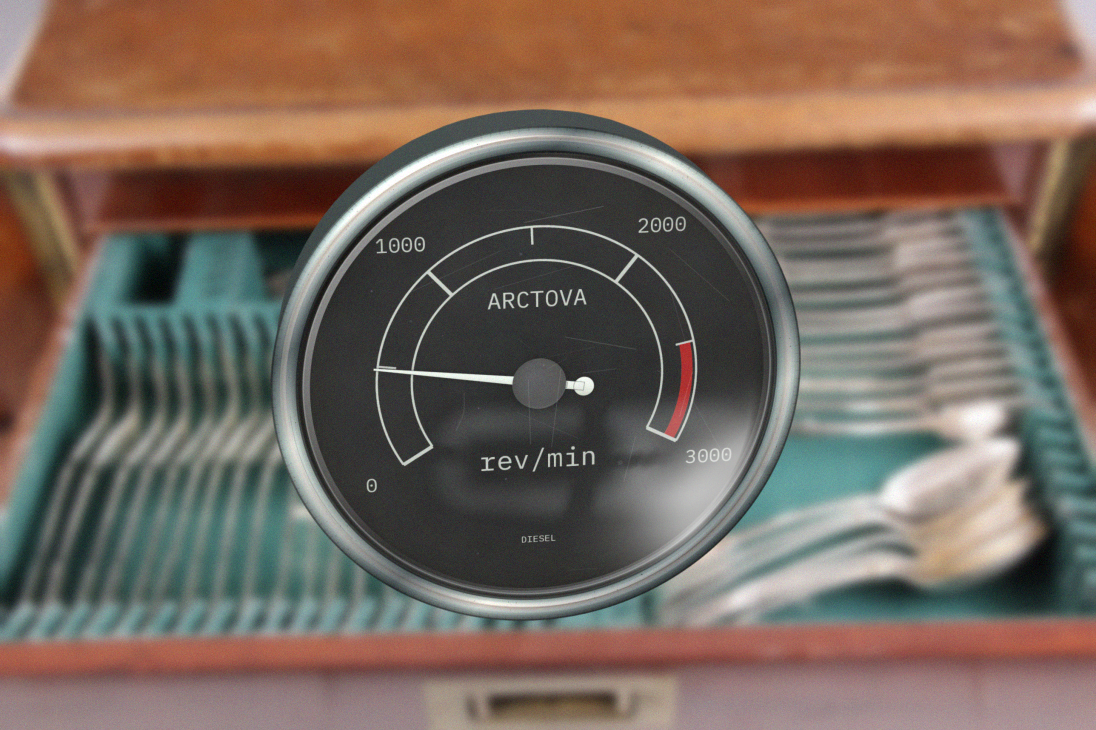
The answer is 500 rpm
